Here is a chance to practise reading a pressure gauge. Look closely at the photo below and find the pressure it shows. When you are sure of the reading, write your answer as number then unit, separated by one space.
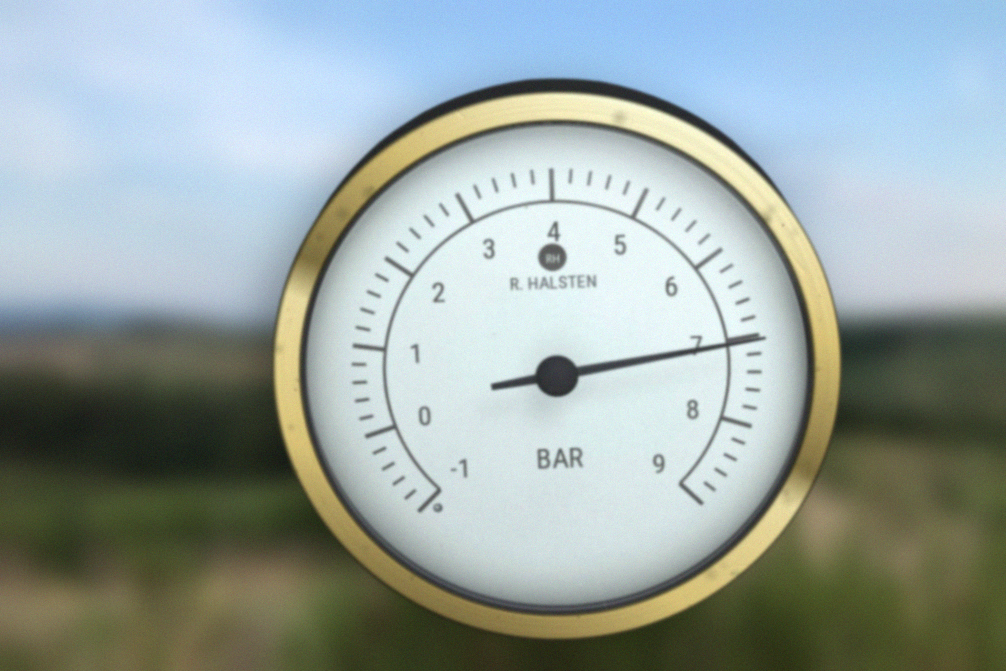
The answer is 7 bar
